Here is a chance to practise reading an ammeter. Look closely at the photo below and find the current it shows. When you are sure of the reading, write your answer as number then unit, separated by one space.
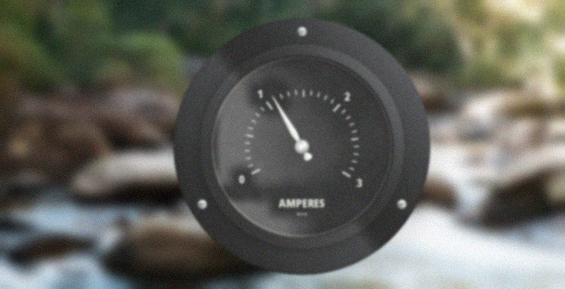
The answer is 1.1 A
